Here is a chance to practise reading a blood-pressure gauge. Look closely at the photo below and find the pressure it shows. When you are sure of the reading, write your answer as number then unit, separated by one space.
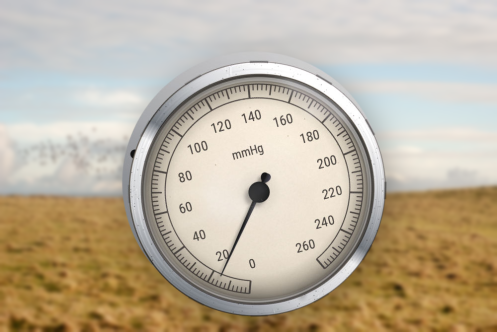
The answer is 16 mmHg
